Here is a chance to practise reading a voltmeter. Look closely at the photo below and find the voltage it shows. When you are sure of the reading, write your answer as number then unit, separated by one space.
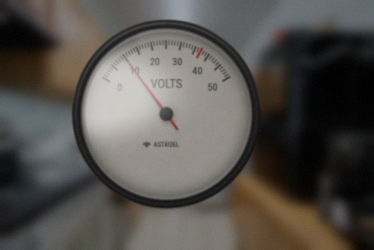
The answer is 10 V
